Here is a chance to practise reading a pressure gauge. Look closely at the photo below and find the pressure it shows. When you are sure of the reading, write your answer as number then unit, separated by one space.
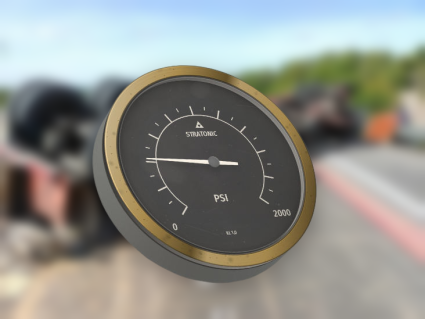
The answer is 400 psi
